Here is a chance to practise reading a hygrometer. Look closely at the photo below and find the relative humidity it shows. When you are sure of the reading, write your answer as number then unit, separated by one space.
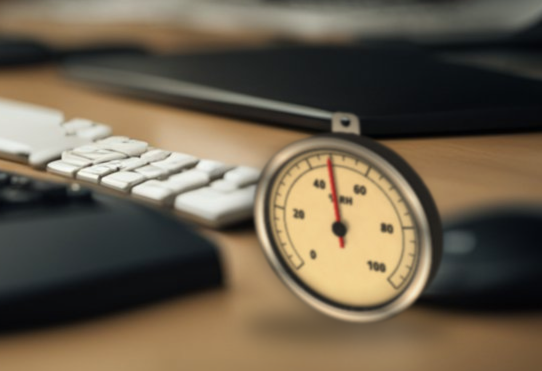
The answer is 48 %
